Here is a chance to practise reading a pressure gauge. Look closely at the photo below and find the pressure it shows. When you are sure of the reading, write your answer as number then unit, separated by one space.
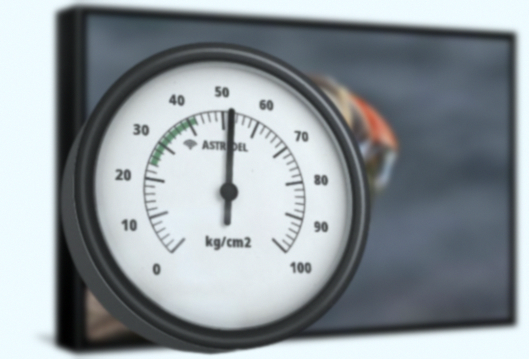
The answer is 52 kg/cm²
